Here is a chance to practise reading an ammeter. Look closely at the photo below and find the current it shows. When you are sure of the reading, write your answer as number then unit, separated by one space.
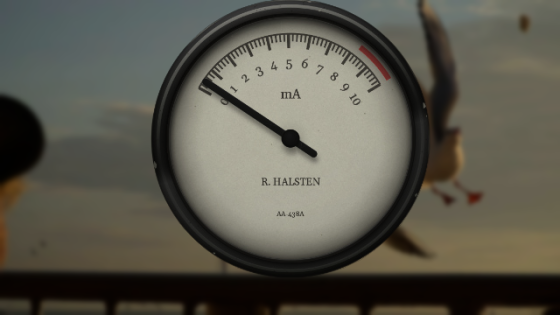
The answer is 0.4 mA
